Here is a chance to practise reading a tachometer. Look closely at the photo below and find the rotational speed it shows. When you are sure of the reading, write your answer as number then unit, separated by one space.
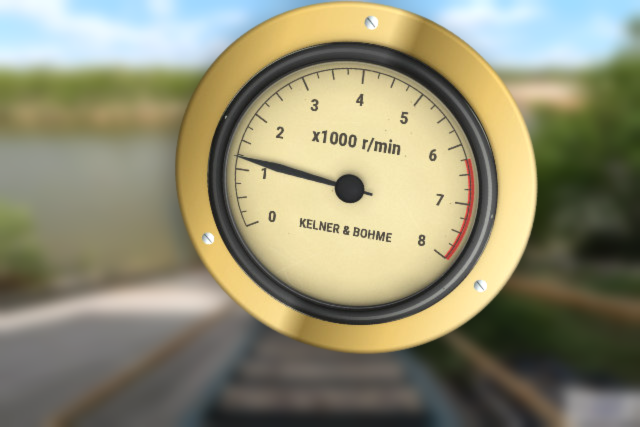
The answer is 1250 rpm
